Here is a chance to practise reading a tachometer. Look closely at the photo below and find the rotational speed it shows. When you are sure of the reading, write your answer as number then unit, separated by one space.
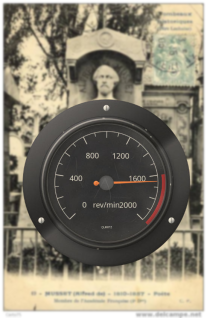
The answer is 1650 rpm
